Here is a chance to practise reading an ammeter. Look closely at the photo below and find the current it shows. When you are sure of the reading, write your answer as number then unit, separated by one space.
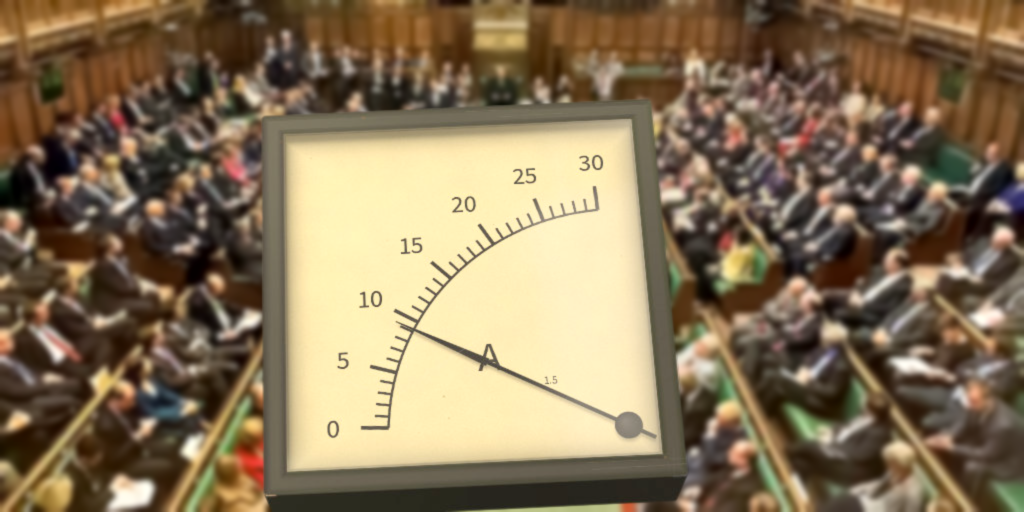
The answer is 9 A
